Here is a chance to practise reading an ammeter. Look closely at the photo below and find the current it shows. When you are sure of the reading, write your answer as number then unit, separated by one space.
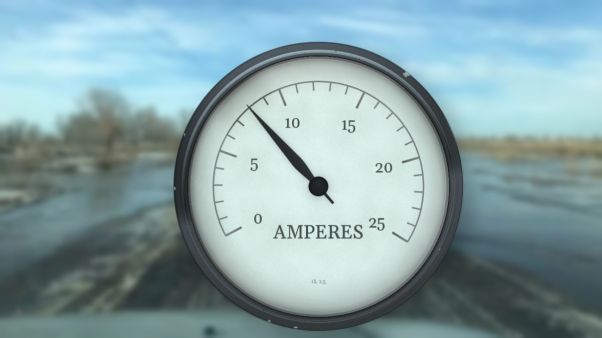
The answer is 8 A
